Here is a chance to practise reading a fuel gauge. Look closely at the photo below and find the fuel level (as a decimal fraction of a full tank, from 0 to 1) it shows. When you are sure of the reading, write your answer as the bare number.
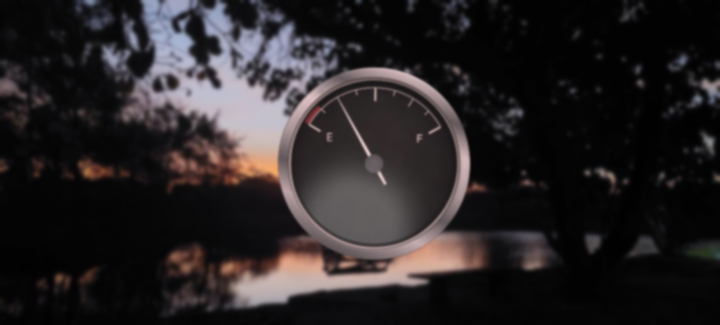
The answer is 0.25
